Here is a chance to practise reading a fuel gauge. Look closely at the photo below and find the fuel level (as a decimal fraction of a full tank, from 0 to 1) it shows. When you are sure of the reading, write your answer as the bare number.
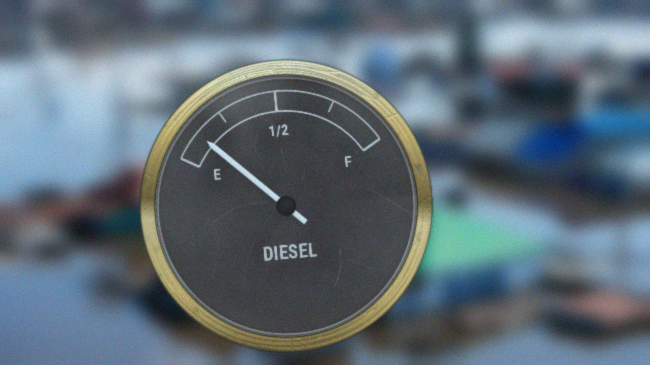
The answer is 0.125
